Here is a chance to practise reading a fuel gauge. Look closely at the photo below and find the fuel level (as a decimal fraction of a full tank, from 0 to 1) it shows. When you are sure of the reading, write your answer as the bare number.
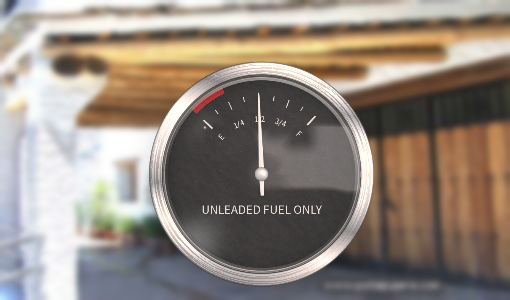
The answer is 0.5
